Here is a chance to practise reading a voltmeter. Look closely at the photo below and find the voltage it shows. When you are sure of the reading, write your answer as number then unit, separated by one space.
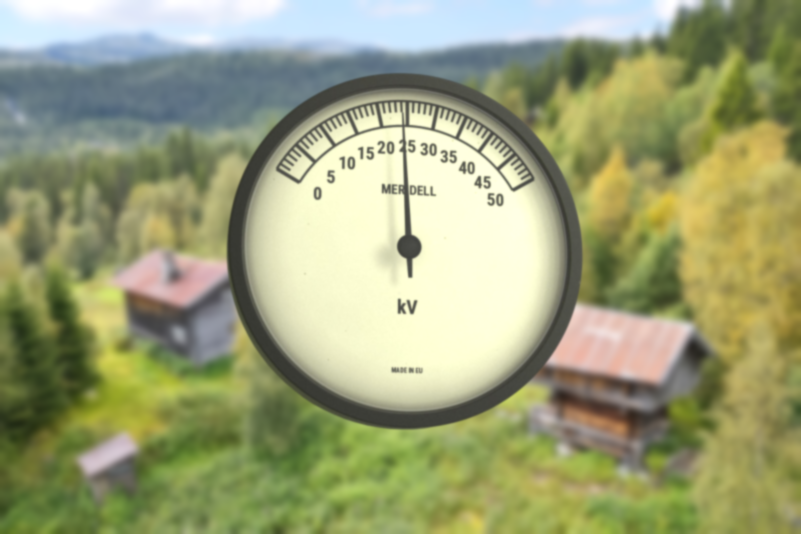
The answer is 24 kV
